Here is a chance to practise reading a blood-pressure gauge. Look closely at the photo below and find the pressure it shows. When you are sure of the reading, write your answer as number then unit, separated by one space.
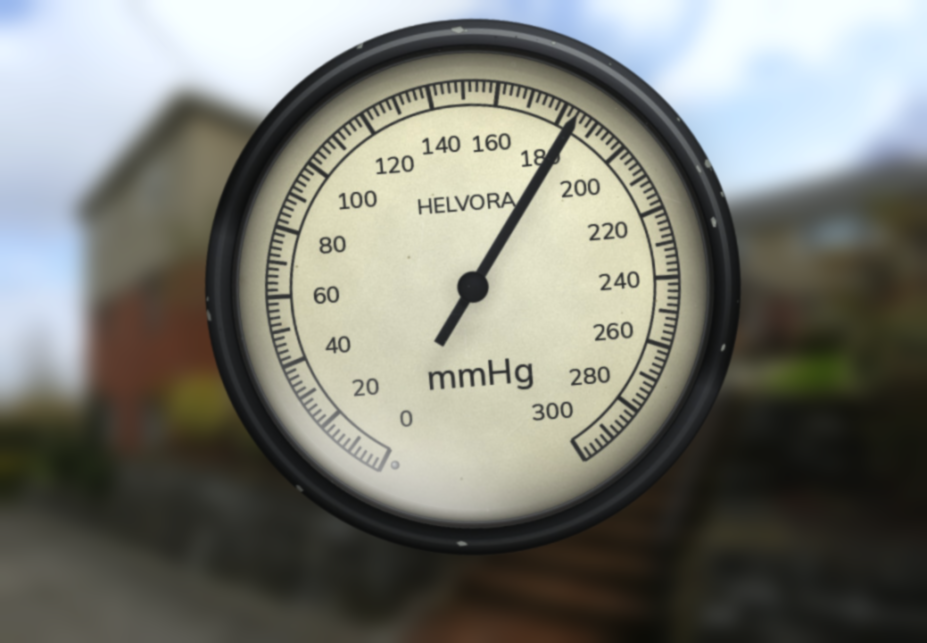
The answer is 184 mmHg
